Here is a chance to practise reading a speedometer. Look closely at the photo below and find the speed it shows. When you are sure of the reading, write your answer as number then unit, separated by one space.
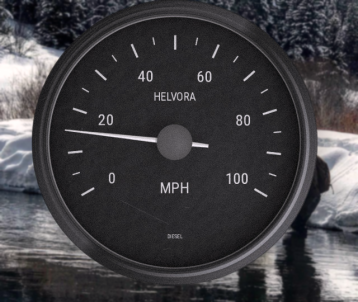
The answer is 15 mph
